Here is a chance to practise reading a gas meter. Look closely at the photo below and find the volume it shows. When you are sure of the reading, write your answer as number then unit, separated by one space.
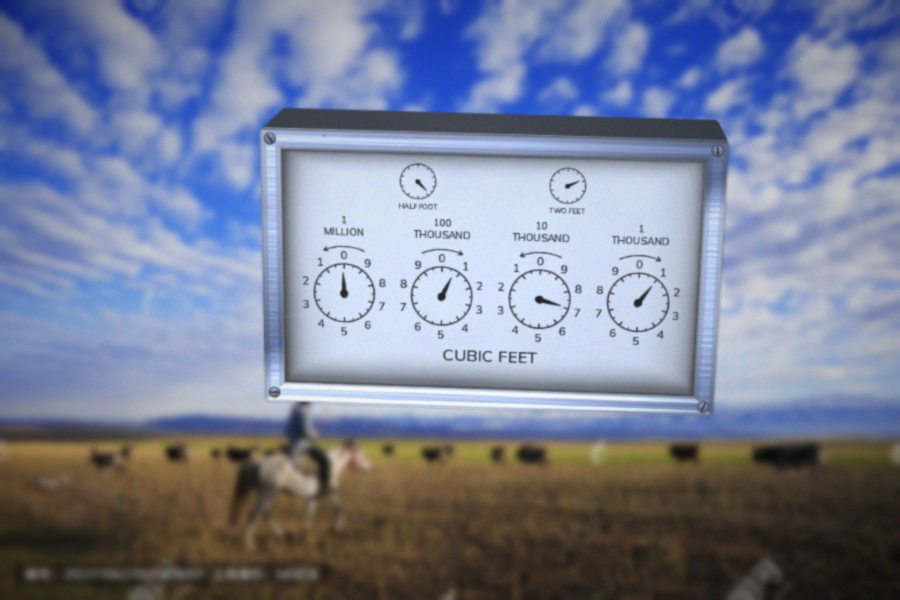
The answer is 7100 ft³
